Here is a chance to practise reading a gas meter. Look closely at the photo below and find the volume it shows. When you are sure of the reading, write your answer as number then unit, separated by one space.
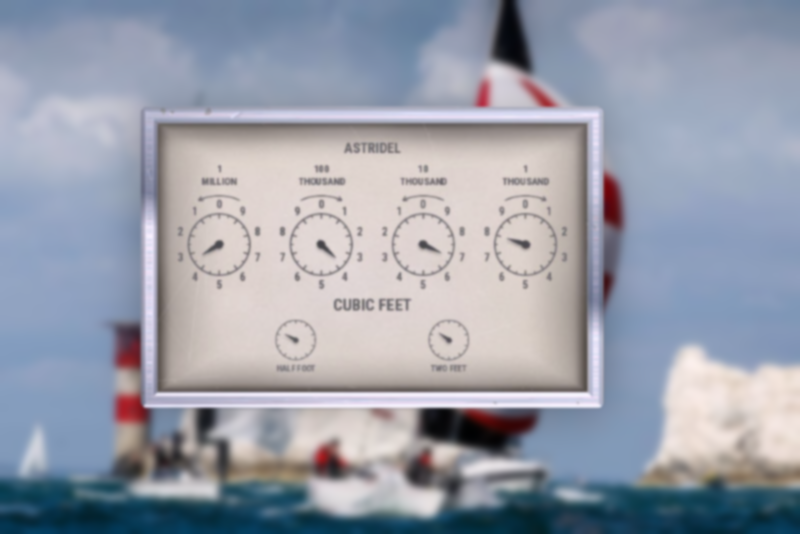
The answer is 336800 ft³
